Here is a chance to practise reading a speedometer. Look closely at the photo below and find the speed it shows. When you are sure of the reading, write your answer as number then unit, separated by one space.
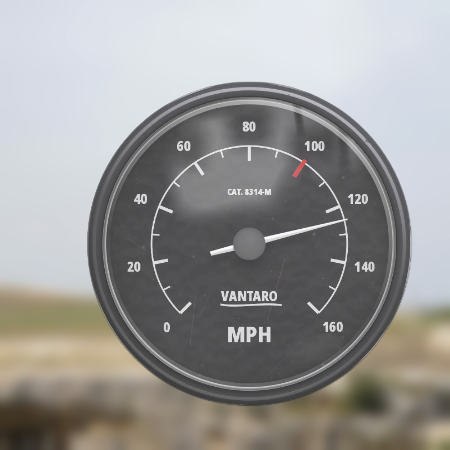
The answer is 125 mph
